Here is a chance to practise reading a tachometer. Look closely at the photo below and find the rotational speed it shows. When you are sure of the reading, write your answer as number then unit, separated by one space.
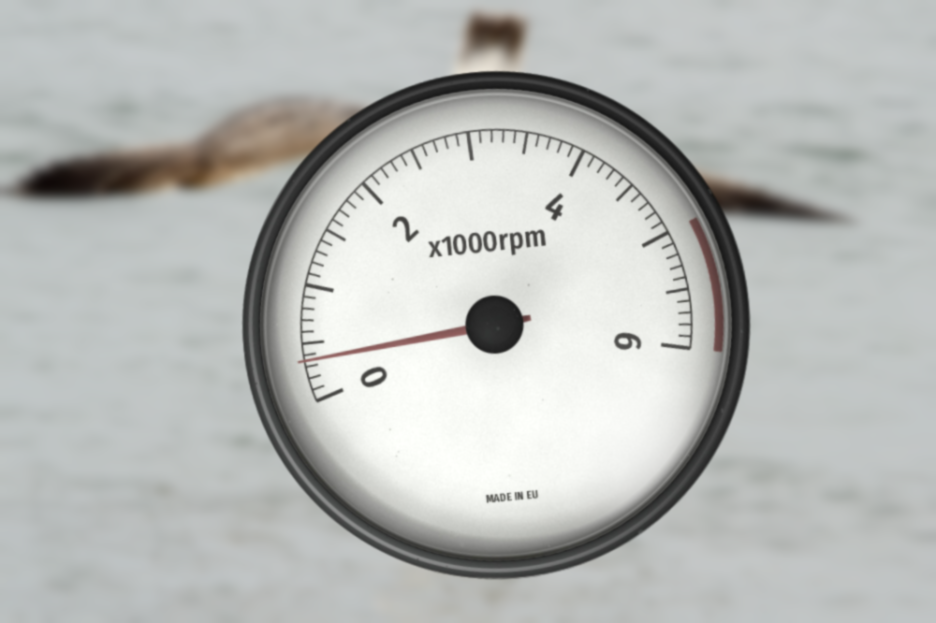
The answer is 350 rpm
